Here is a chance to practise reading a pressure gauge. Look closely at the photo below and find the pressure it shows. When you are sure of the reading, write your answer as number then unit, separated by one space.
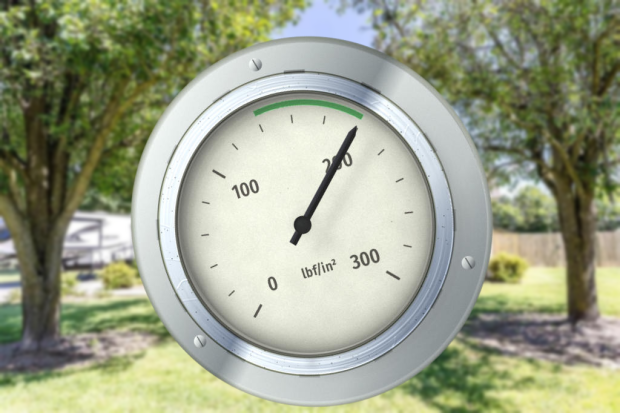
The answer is 200 psi
